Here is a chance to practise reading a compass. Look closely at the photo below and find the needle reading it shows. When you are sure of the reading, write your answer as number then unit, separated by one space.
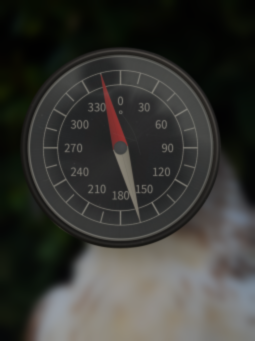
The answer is 345 °
